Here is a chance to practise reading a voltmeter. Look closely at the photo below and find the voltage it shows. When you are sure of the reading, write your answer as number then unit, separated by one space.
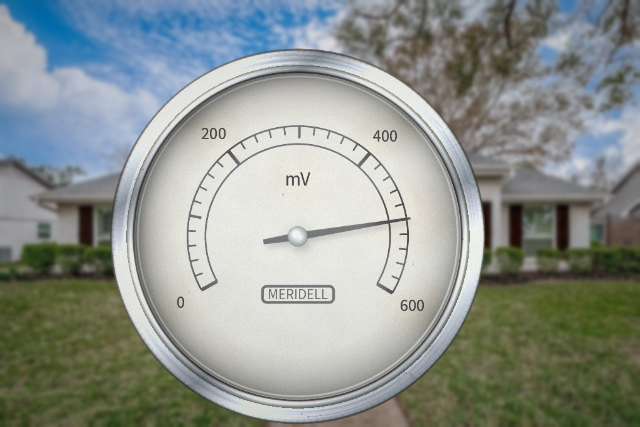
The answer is 500 mV
